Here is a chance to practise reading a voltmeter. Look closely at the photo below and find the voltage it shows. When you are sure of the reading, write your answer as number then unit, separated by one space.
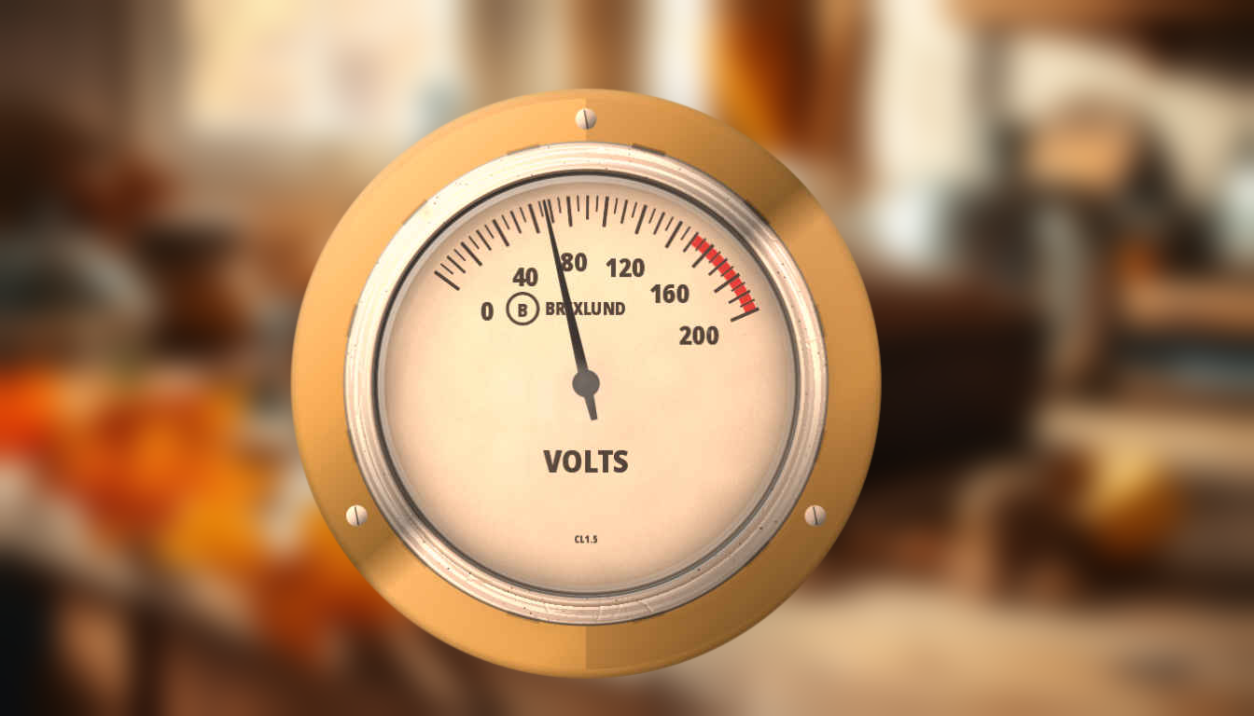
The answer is 67.5 V
